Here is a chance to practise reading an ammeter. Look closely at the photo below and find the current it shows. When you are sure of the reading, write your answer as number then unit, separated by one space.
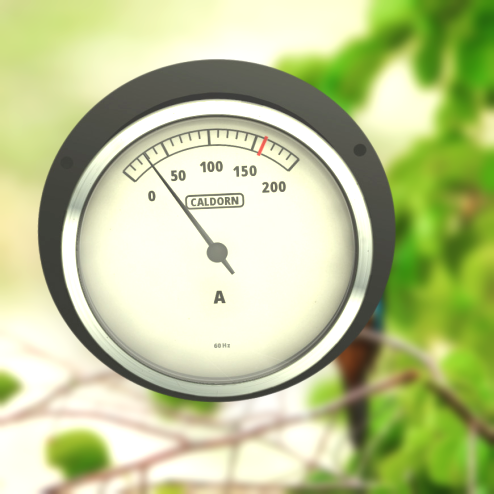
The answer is 30 A
